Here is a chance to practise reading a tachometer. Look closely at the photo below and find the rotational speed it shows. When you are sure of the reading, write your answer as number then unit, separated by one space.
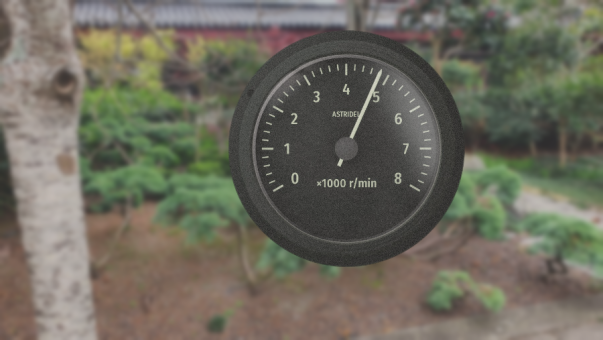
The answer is 4800 rpm
